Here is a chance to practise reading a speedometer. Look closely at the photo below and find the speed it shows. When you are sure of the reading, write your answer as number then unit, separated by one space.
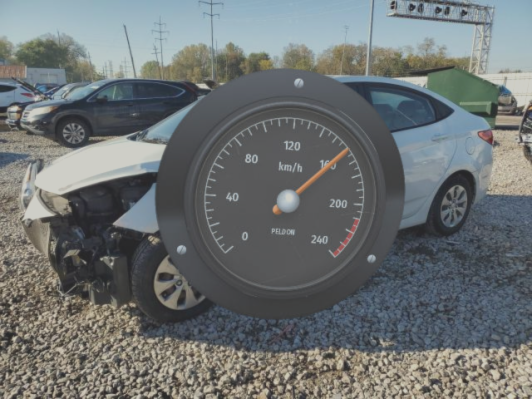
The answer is 160 km/h
